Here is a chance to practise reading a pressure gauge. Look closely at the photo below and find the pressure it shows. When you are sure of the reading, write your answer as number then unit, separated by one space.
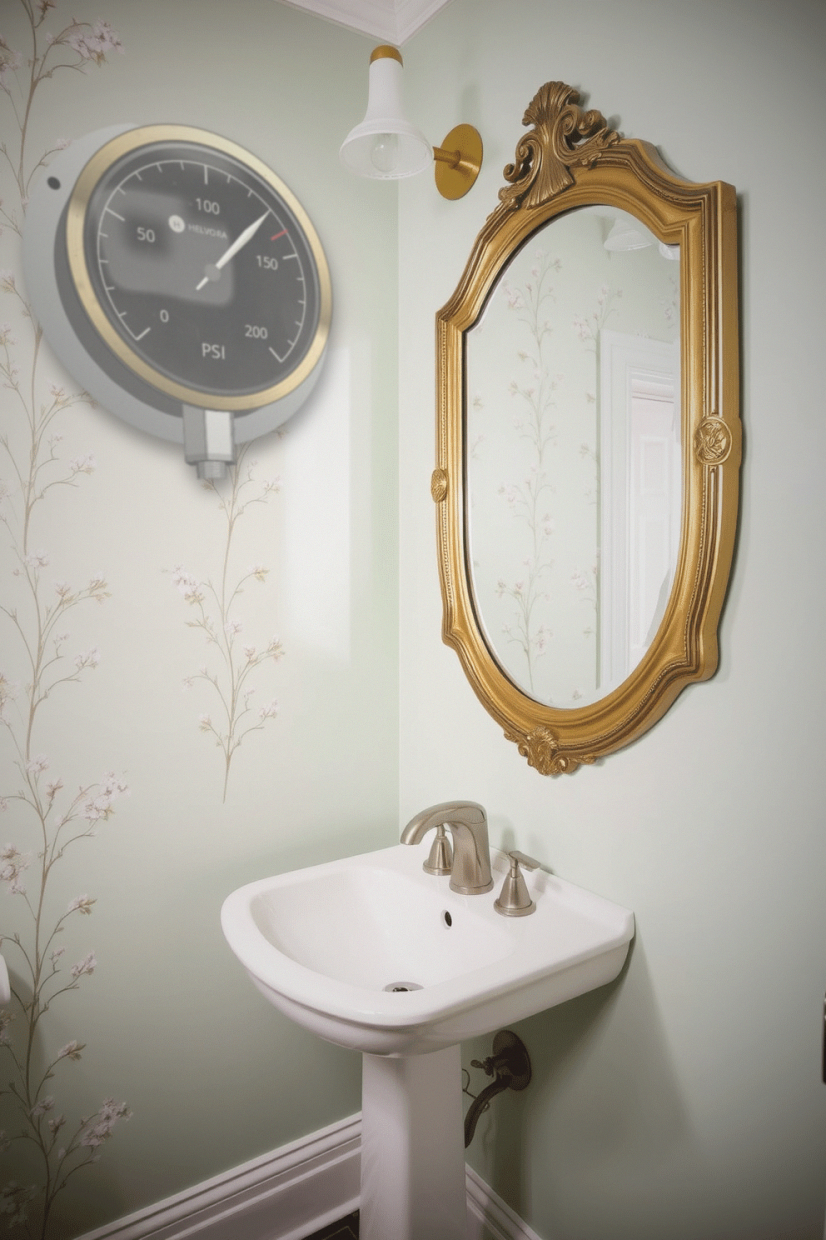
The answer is 130 psi
